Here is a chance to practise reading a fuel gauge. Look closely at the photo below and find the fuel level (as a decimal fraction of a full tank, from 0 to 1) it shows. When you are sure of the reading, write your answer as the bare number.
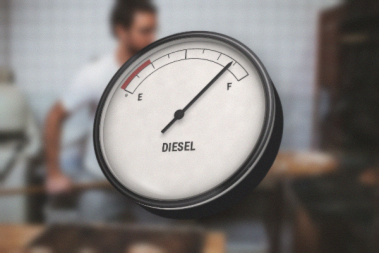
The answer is 0.875
